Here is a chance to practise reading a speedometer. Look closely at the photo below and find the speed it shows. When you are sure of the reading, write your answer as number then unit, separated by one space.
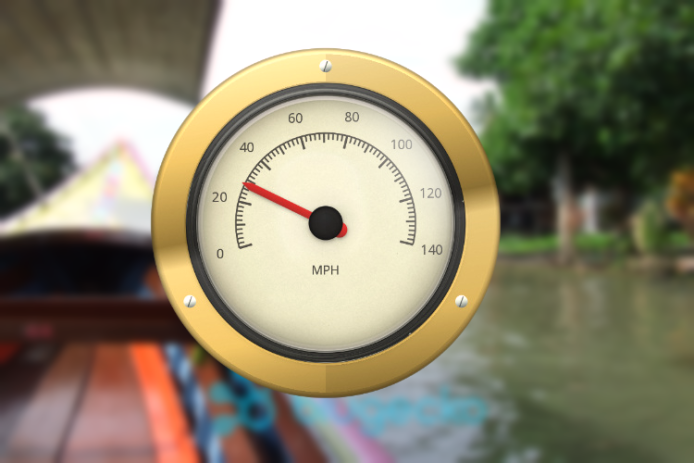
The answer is 28 mph
